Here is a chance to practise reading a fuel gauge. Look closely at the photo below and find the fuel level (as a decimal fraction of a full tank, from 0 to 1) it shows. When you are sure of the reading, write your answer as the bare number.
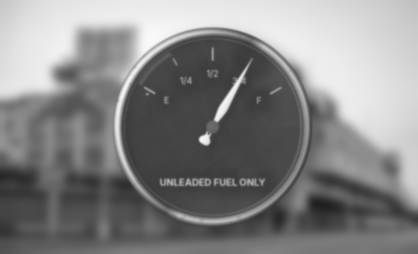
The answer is 0.75
